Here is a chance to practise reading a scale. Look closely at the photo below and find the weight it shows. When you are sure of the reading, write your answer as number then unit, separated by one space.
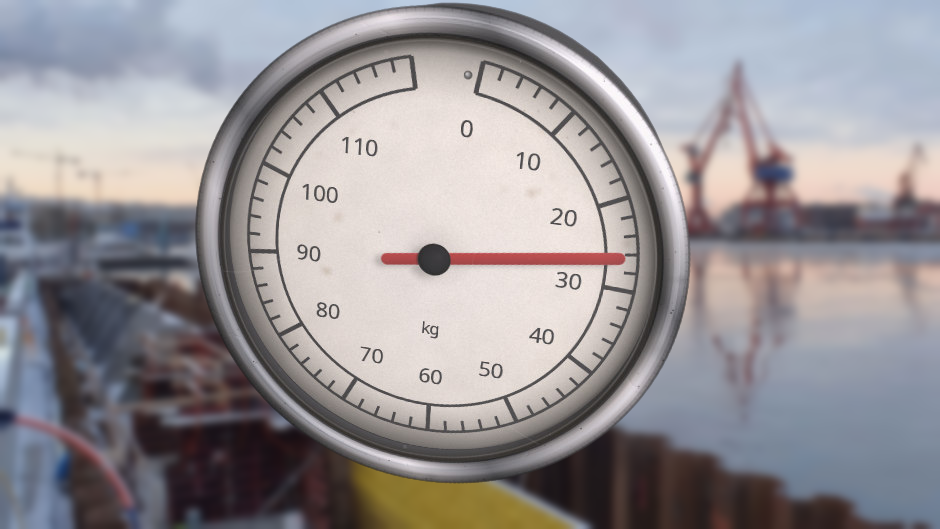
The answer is 26 kg
